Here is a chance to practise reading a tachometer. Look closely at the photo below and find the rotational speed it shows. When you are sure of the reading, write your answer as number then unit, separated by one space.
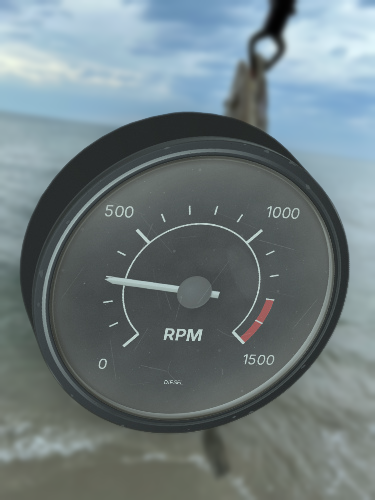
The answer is 300 rpm
